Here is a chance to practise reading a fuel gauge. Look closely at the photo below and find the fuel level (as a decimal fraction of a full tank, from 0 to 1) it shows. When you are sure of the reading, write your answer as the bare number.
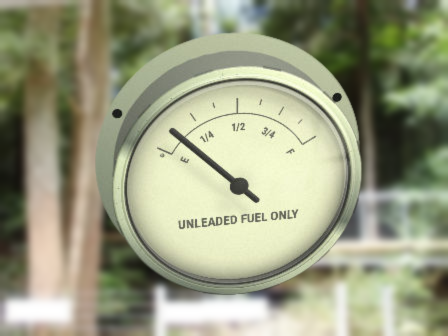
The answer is 0.125
